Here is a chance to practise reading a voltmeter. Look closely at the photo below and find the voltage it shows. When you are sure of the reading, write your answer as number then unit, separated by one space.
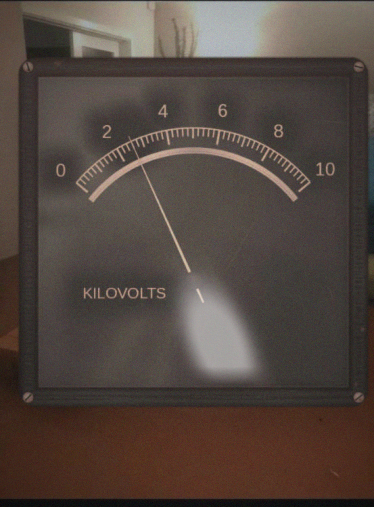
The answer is 2.6 kV
